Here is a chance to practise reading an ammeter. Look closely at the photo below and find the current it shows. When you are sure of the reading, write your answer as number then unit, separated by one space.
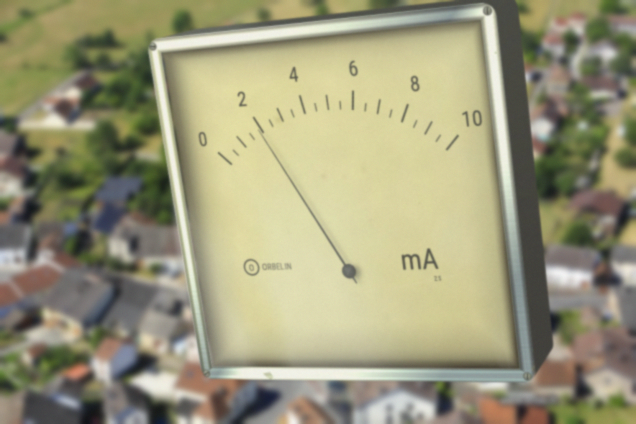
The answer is 2 mA
